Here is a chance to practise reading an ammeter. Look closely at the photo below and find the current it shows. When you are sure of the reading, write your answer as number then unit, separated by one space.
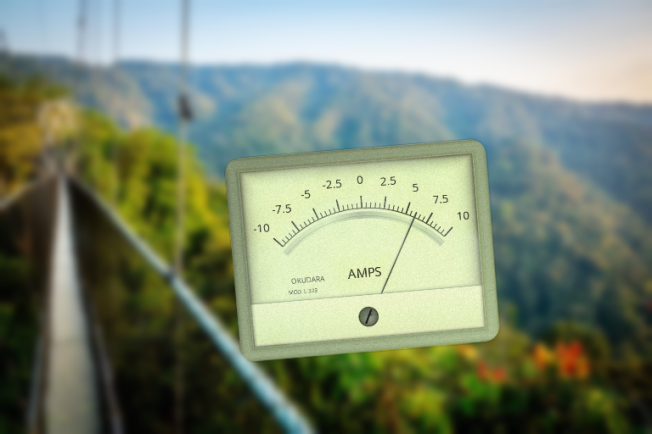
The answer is 6 A
